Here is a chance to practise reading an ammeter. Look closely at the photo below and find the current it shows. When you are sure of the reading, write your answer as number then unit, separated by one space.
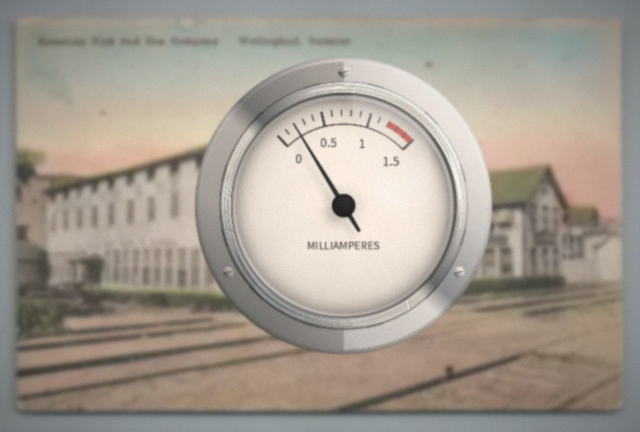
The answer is 0.2 mA
